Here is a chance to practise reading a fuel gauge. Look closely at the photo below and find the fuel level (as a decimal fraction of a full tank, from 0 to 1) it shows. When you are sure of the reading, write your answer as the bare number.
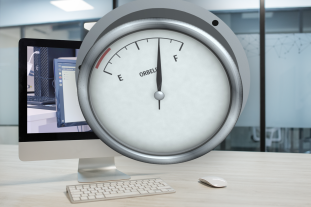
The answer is 0.75
